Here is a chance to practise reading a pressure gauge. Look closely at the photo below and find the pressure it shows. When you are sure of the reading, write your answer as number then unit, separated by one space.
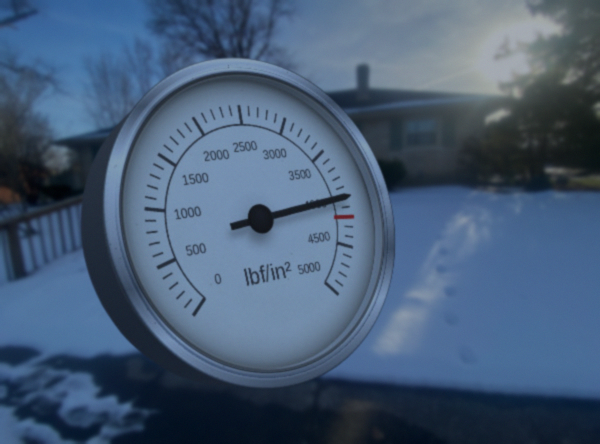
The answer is 4000 psi
